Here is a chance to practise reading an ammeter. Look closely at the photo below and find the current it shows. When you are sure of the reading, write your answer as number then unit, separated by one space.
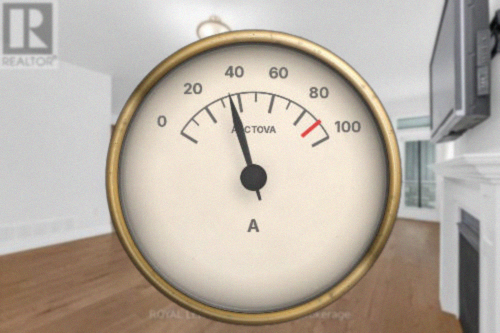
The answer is 35 A
